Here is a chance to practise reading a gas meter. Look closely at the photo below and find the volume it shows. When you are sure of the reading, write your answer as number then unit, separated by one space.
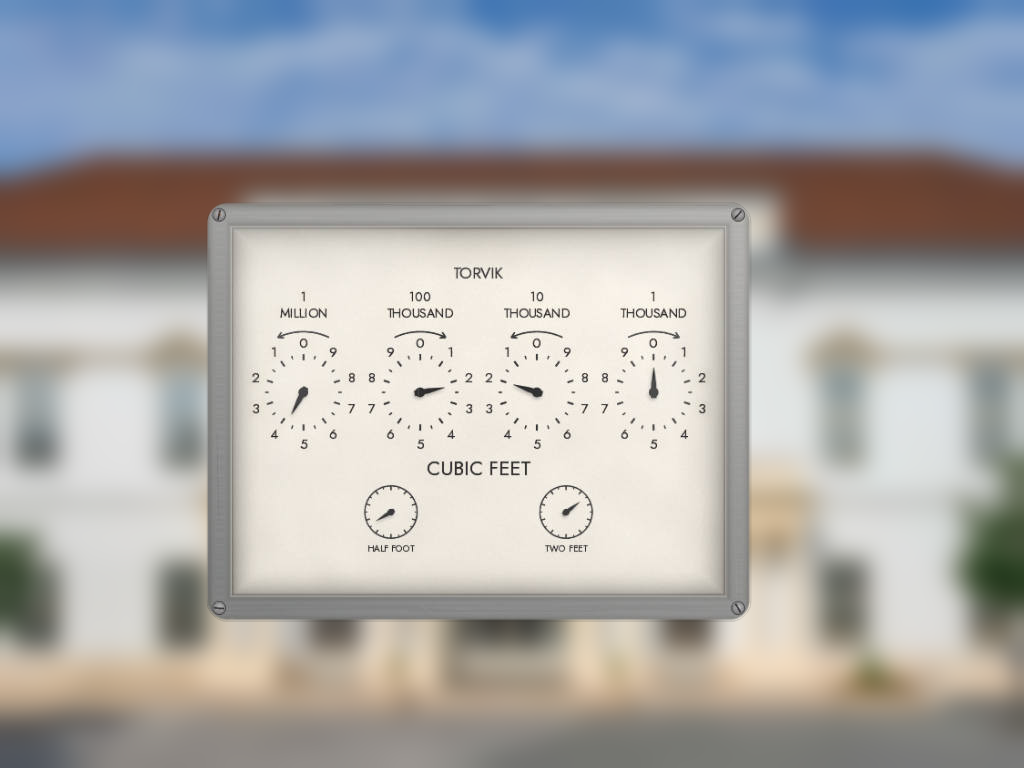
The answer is 422000 ft³
